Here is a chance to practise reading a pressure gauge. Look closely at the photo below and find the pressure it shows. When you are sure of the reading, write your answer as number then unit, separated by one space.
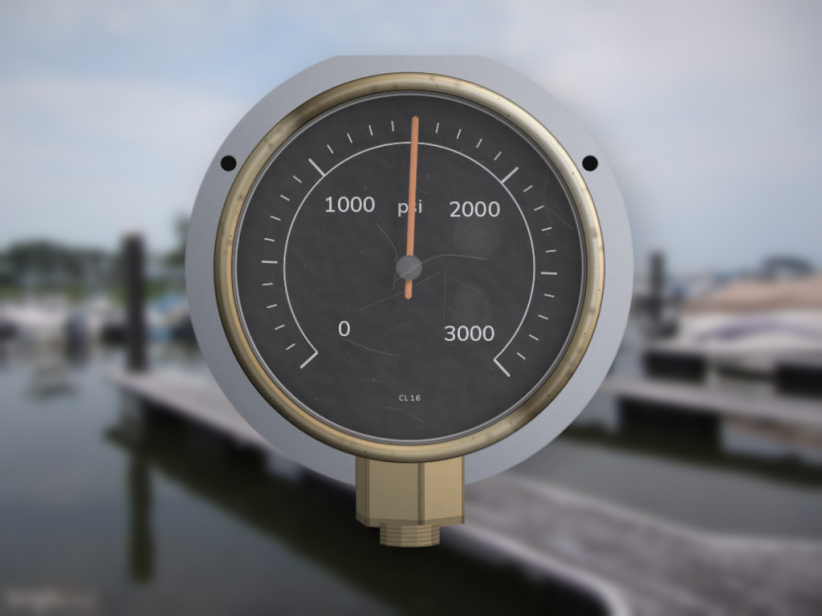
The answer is 1500 psi
